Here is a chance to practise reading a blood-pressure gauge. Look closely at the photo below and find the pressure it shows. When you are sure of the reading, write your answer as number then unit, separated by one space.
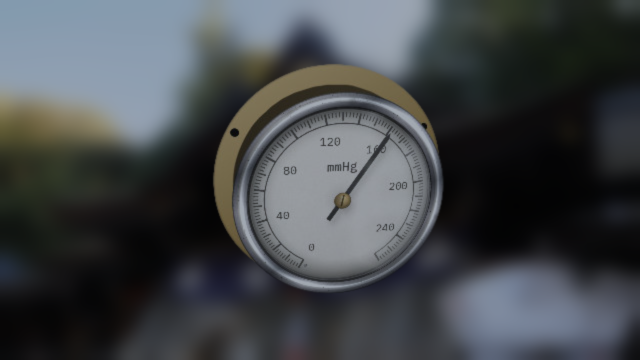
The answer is 160 mmHg
